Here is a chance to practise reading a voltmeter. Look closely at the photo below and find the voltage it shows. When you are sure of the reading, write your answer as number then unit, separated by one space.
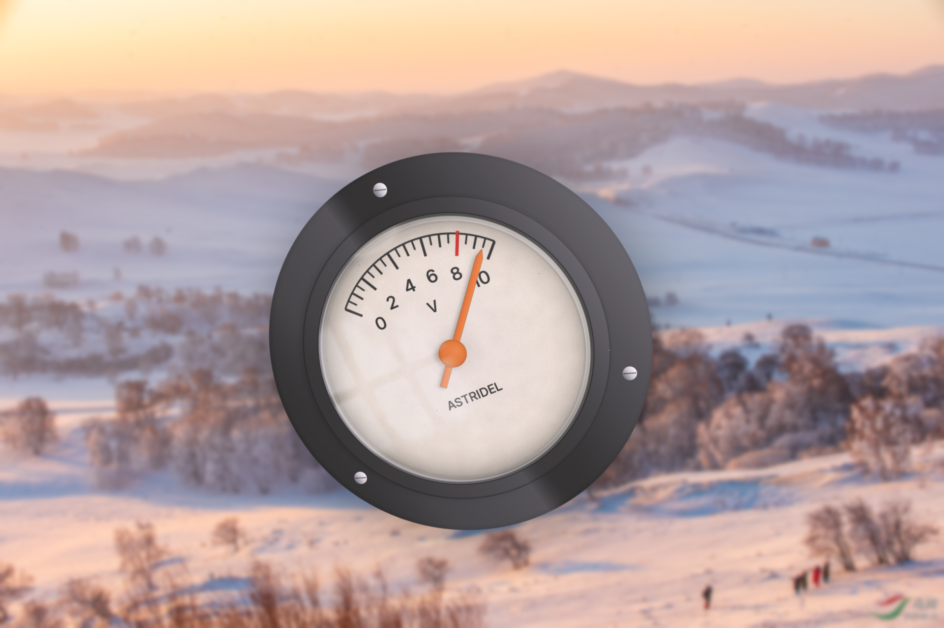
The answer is 9.5 V
